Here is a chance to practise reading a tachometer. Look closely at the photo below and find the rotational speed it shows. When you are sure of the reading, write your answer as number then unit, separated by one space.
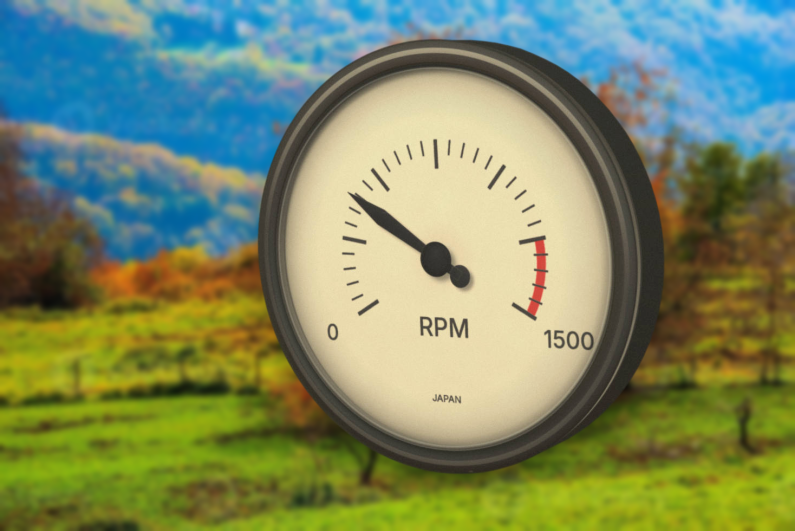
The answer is 400 rpm
